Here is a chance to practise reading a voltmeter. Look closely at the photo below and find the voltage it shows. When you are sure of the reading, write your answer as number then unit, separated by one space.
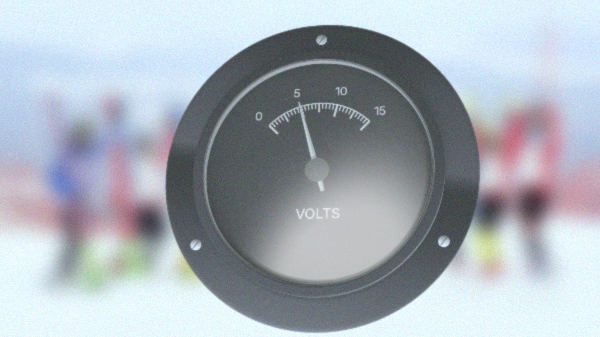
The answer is 5 V
